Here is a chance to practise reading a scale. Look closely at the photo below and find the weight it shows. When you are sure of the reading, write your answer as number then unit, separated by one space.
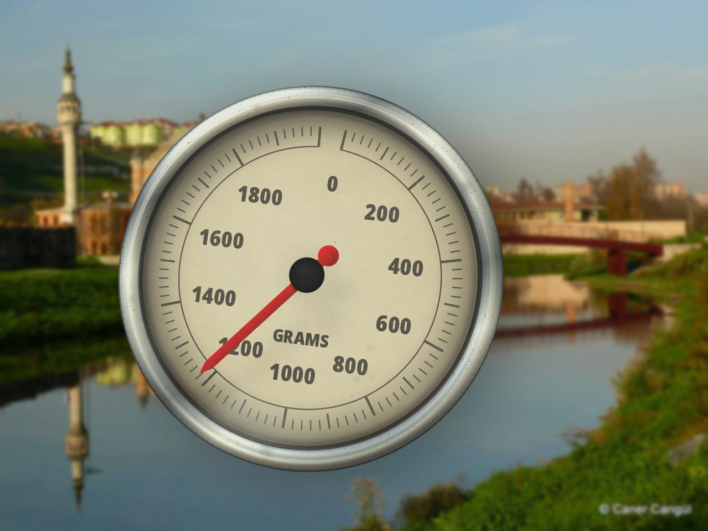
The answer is 1220 g
